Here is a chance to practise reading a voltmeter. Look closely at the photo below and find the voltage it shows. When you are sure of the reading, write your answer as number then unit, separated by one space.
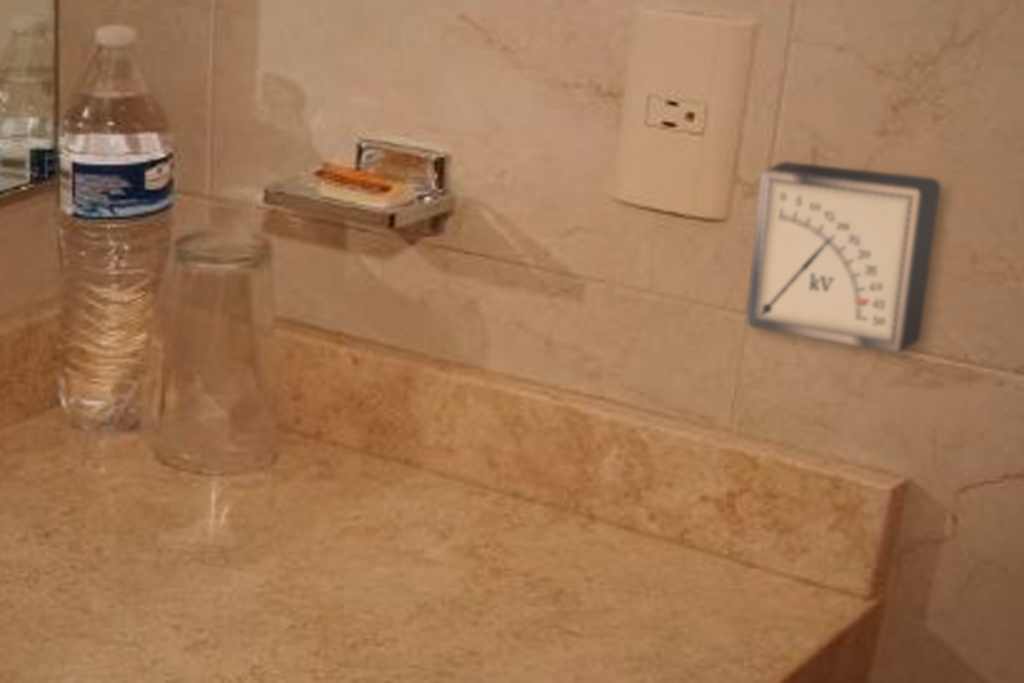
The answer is 20 kV
